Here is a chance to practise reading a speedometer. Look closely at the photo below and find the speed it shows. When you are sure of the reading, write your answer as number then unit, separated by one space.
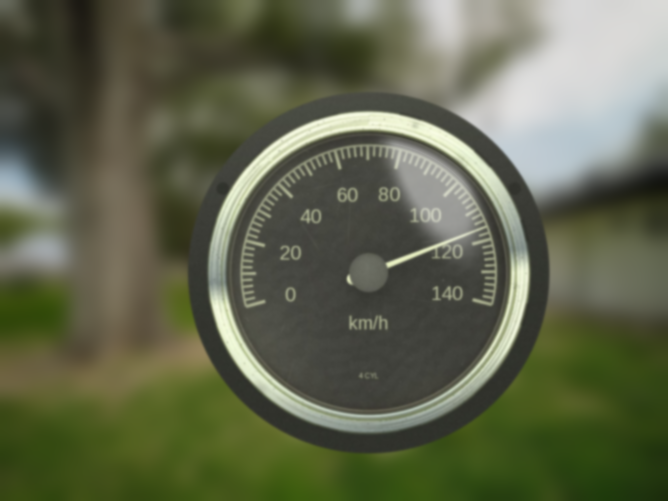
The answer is 116 km/h
